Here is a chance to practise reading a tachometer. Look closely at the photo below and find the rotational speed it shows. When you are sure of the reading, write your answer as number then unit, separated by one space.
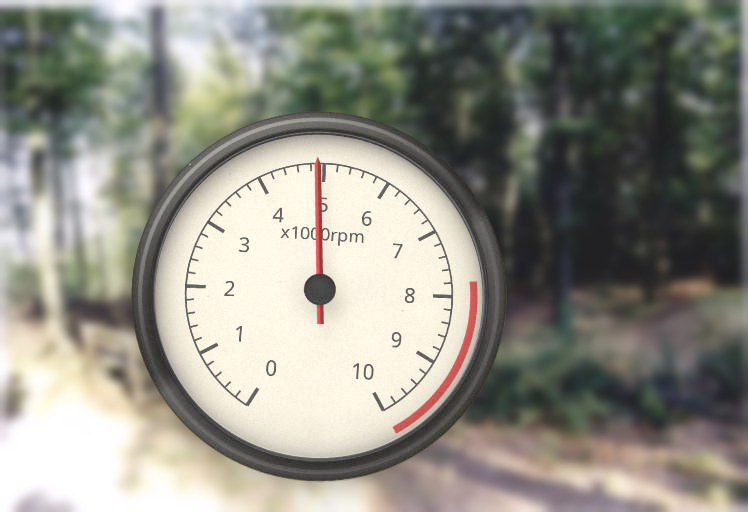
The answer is 4900 rpm
